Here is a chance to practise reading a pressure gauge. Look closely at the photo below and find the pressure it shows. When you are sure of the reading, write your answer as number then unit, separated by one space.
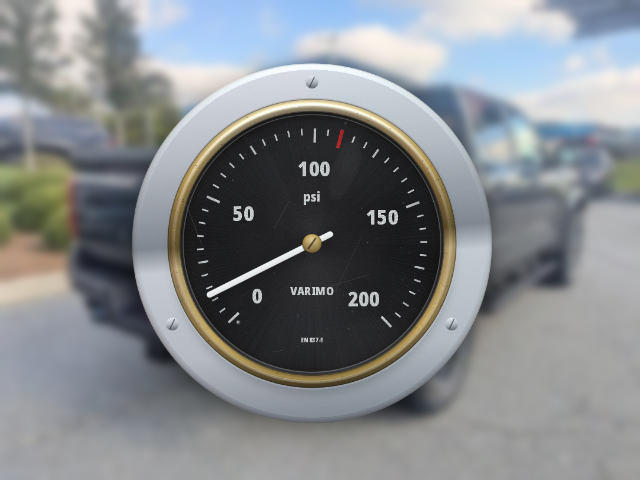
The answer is 12.5 psi
